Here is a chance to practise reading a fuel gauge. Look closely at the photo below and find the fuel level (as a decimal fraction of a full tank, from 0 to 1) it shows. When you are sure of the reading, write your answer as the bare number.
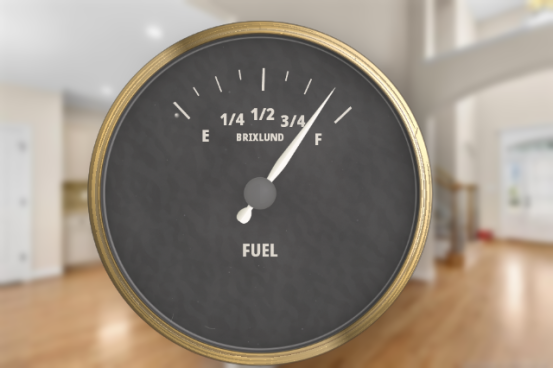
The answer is 0.875
